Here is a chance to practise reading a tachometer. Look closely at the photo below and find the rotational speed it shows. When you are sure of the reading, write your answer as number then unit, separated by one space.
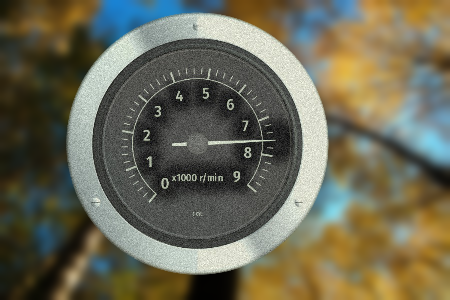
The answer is 7600 rpm
